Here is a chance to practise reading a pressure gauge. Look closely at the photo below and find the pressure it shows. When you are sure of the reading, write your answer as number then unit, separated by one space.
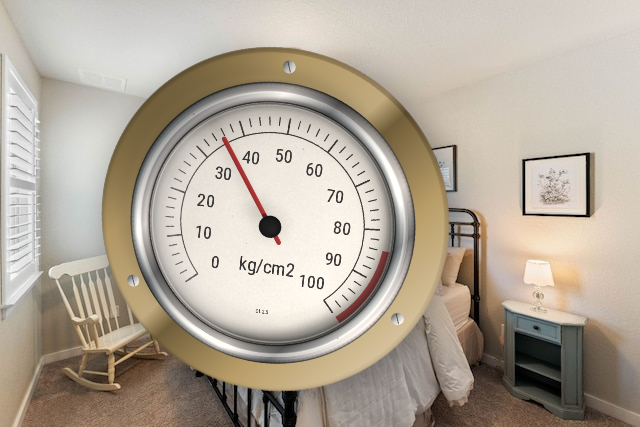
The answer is 36 kg/cm²
